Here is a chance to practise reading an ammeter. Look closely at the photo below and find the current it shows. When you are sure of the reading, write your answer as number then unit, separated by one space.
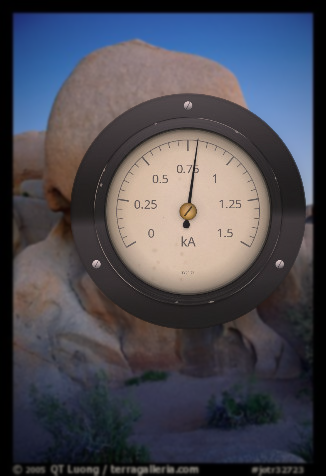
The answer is 0.8 kA
